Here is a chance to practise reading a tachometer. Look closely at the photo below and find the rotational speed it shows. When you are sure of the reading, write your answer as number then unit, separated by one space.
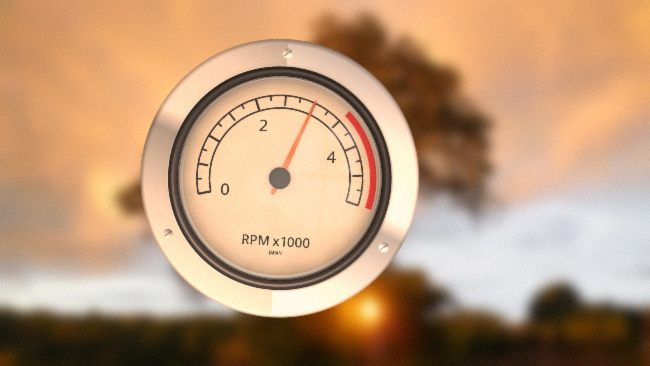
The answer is 3000 rpm
